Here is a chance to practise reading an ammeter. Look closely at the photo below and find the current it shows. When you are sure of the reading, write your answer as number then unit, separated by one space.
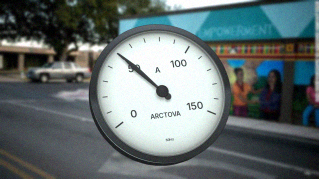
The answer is 50 A
